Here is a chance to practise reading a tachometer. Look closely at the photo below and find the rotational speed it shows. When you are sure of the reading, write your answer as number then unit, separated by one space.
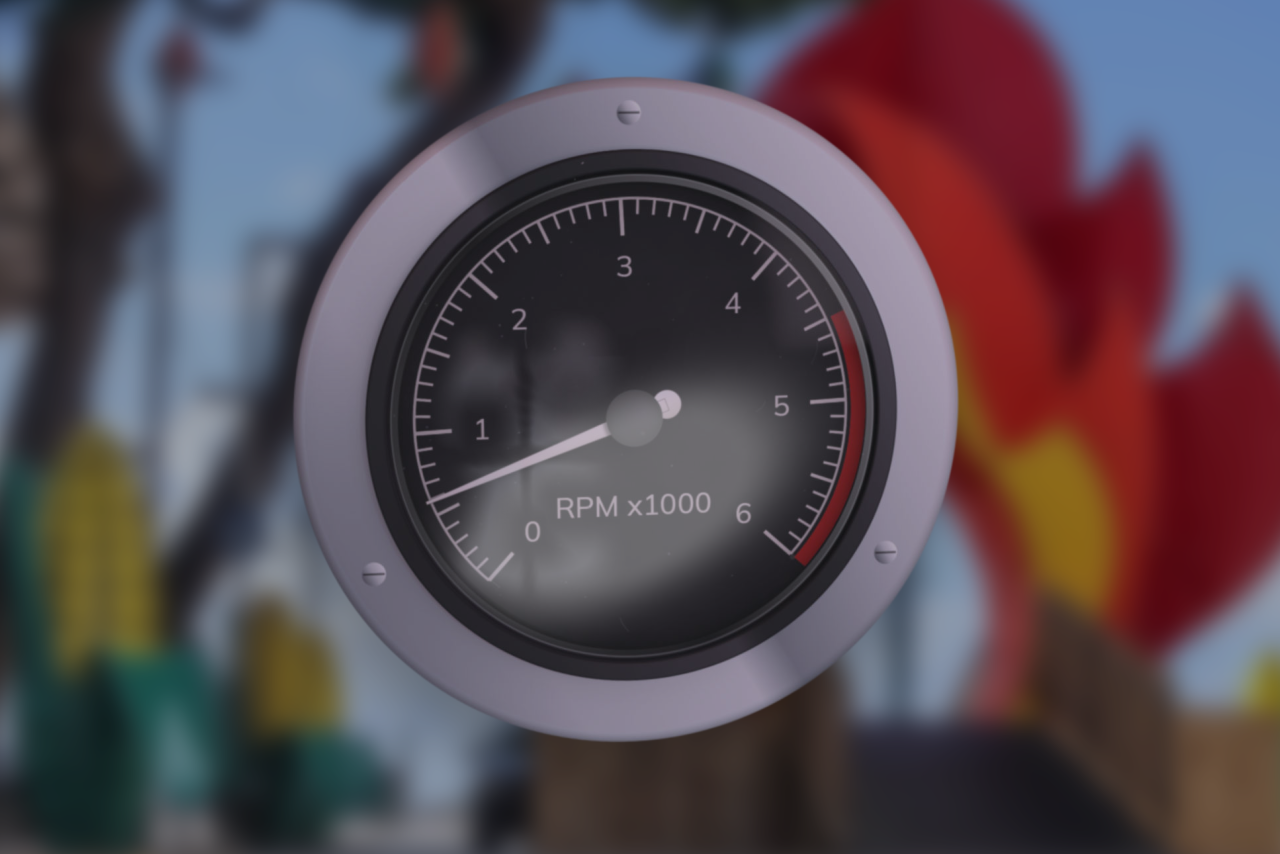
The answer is 600 rpm
